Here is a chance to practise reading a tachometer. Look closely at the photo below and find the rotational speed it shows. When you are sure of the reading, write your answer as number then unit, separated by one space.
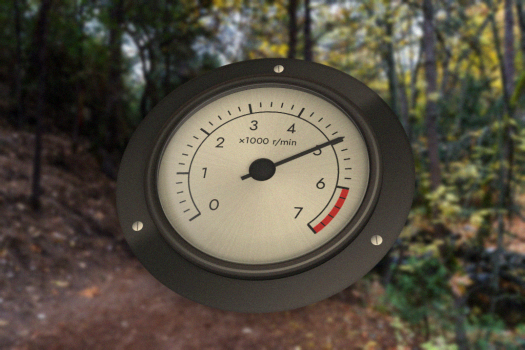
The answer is 5000 rpm
